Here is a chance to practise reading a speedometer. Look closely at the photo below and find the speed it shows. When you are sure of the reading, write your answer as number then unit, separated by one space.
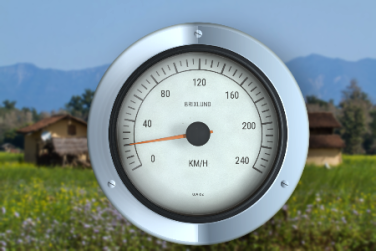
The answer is 20 km/h
